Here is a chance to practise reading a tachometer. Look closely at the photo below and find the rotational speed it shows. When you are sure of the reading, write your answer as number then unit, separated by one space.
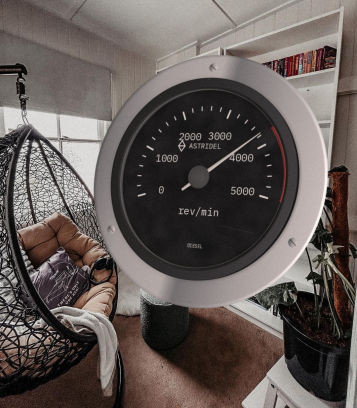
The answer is 3800 rpm
